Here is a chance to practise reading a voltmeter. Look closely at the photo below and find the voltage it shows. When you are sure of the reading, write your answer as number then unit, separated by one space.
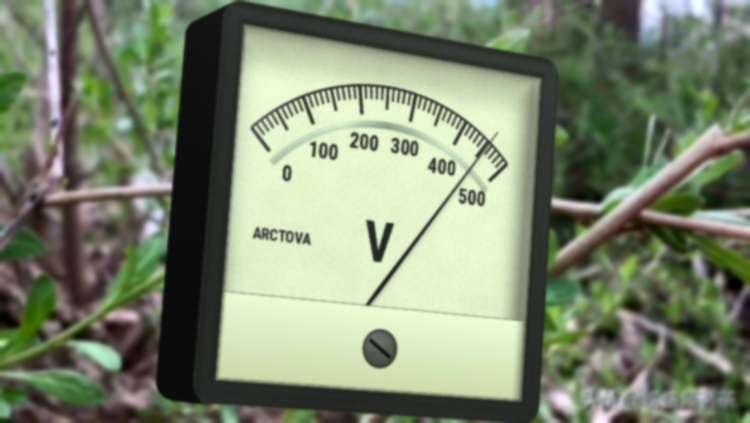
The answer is 450 V
